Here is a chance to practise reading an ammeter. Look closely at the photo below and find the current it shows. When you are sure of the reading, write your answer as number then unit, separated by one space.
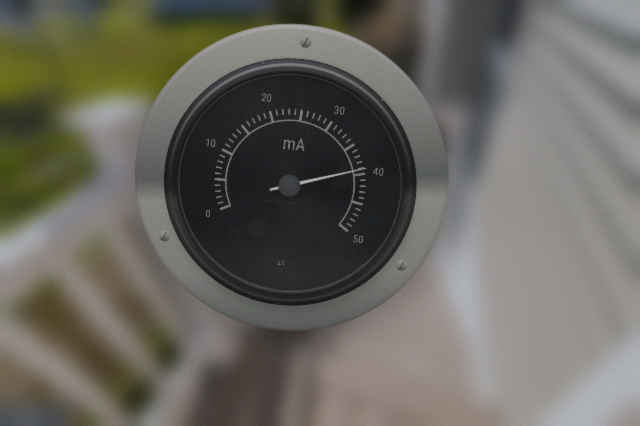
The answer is 39 mA
